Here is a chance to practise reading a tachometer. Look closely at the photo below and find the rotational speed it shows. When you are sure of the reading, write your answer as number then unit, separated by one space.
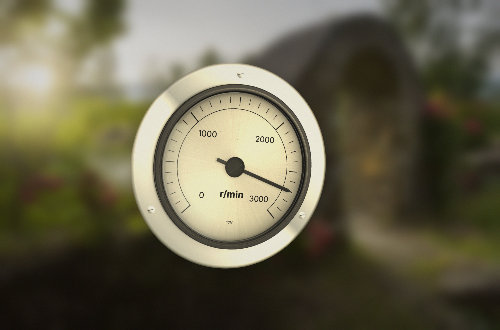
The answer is 2700 rpm
